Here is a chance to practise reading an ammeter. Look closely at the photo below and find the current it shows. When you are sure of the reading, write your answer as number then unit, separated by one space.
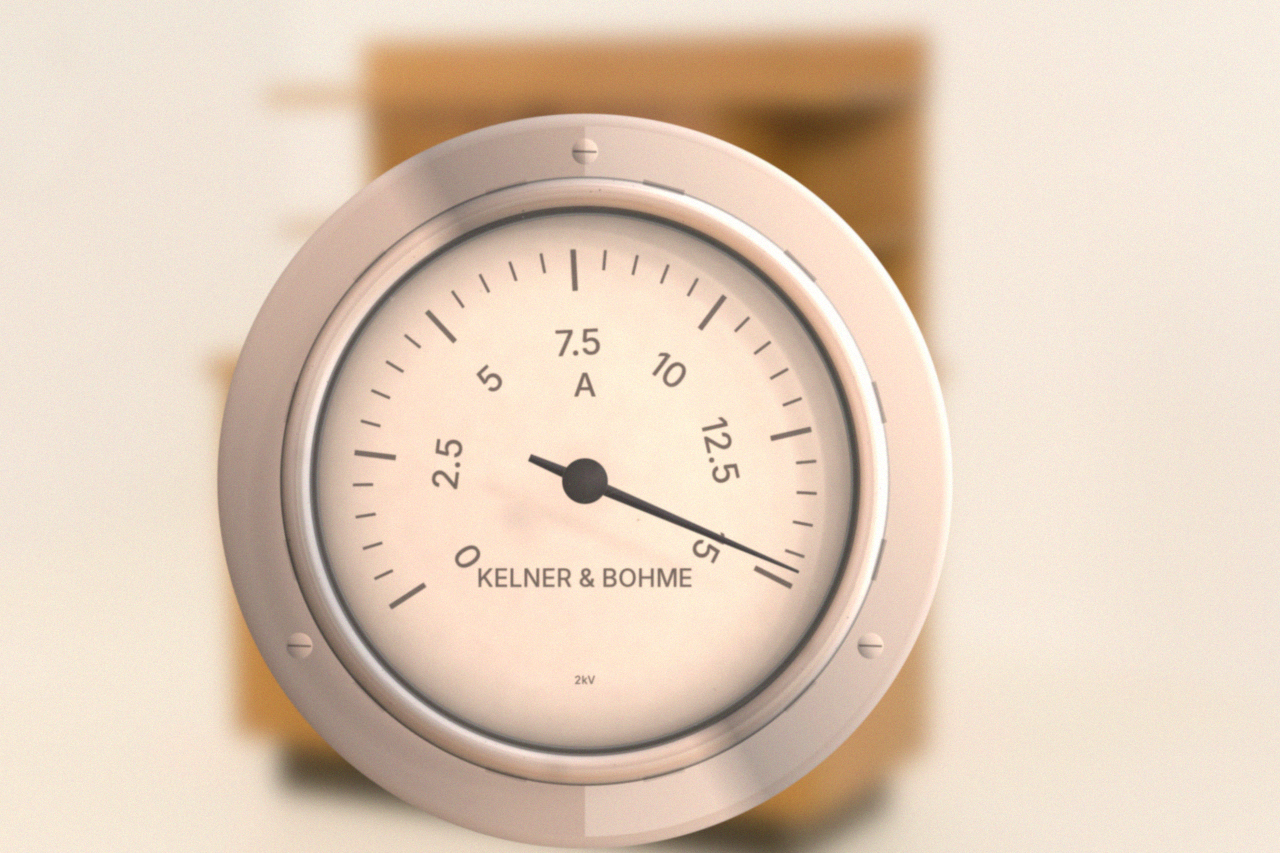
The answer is 14.75 A
